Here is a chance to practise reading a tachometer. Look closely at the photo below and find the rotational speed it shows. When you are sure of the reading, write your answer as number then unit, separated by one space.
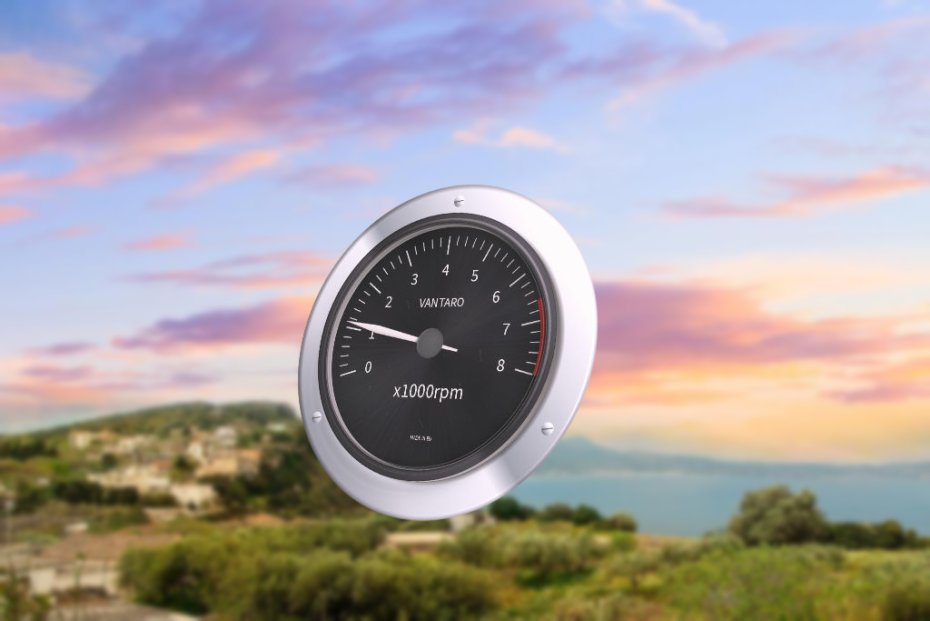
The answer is 1100 rpm
